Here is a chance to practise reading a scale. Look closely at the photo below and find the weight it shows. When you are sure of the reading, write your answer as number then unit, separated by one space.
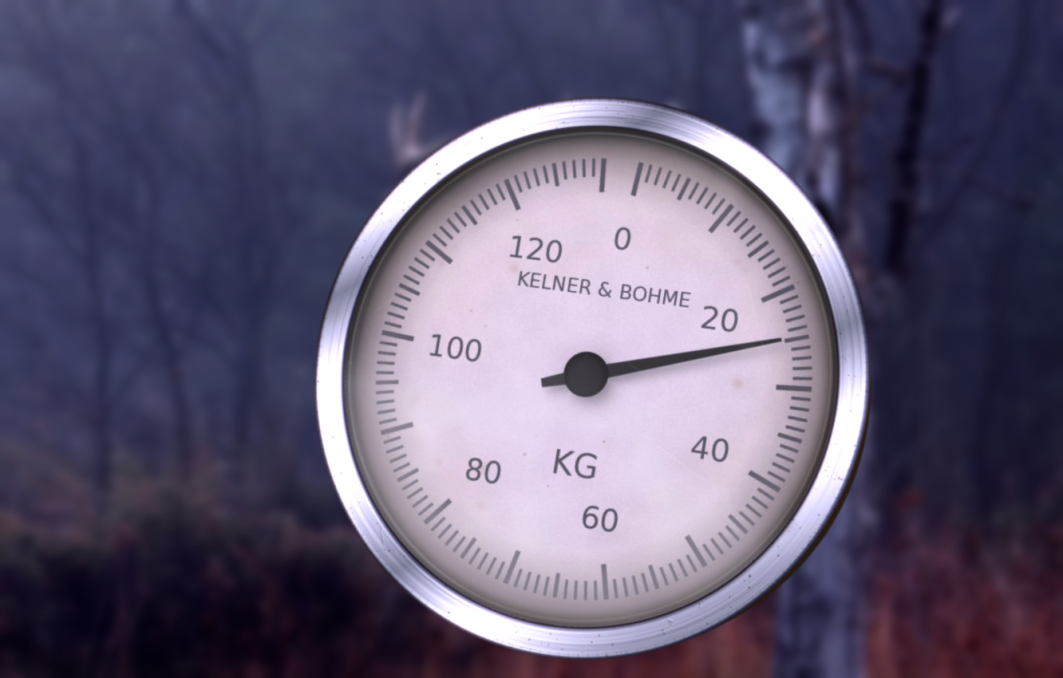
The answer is 25 kg
